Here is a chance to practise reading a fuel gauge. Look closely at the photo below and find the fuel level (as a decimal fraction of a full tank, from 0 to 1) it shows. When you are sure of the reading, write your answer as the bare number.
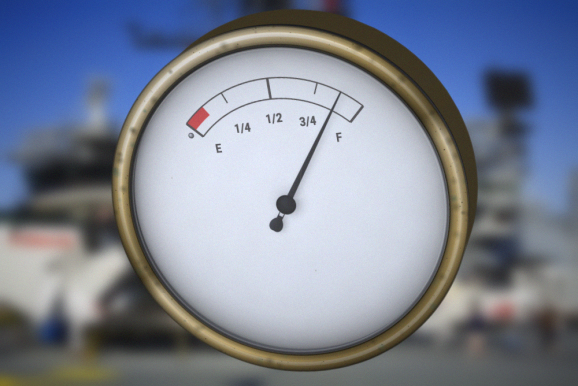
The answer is 0.875
